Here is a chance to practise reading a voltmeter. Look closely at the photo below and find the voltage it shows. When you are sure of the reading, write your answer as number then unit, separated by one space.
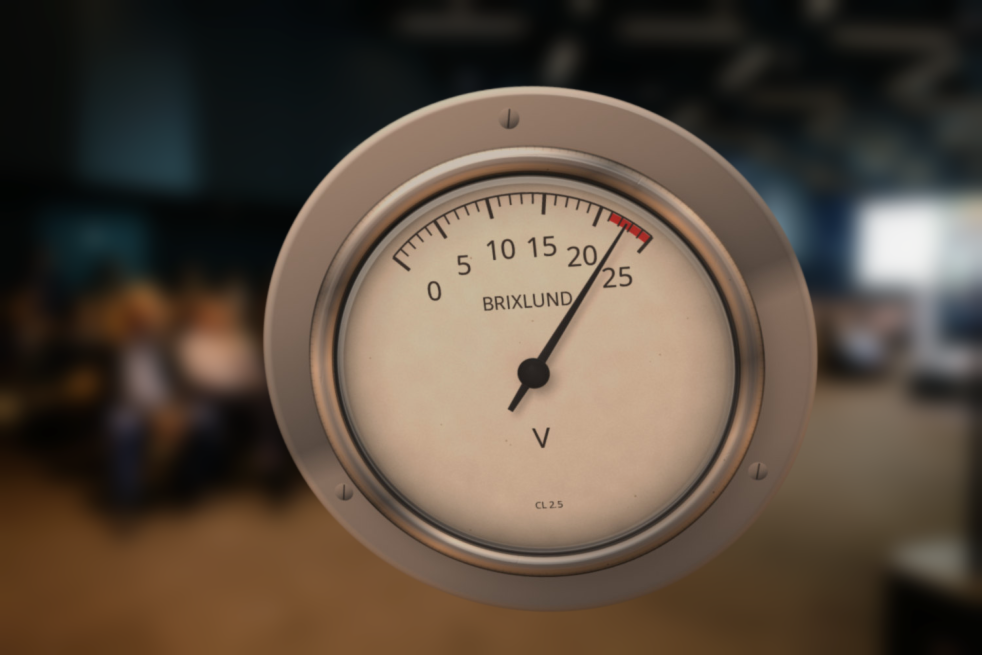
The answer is 22.5 V
